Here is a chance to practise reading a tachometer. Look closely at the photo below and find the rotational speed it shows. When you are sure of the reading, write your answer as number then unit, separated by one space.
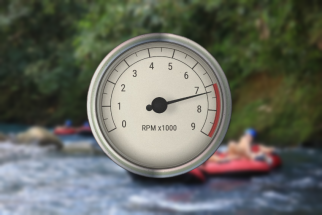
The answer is 7250 rpm
